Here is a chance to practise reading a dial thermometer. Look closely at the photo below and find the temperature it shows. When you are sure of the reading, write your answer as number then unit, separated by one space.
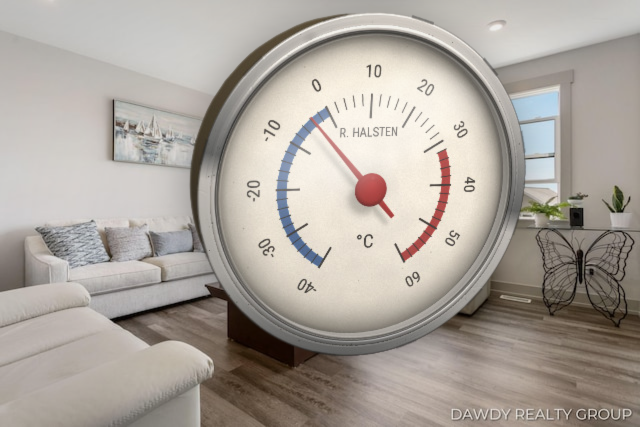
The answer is -4 °C
